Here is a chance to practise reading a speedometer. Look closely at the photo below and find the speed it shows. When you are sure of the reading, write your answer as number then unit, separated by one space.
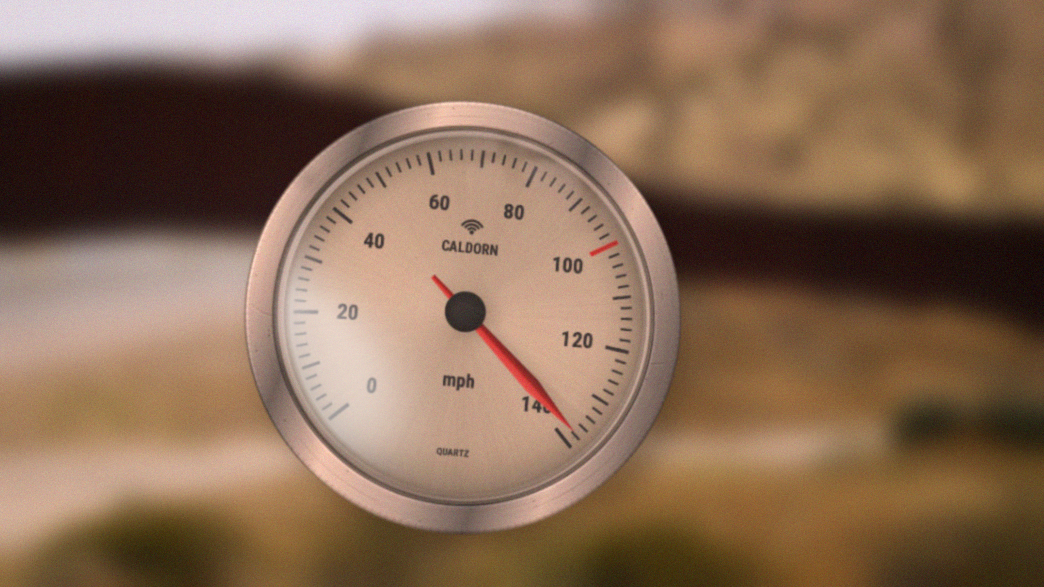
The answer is 138 mph
